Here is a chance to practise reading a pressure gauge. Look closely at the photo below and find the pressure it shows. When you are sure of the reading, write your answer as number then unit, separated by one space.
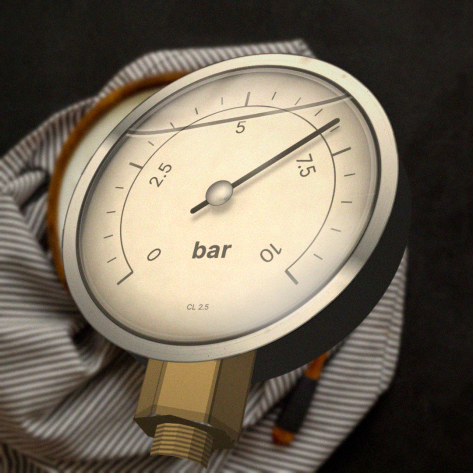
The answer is 7 bar
